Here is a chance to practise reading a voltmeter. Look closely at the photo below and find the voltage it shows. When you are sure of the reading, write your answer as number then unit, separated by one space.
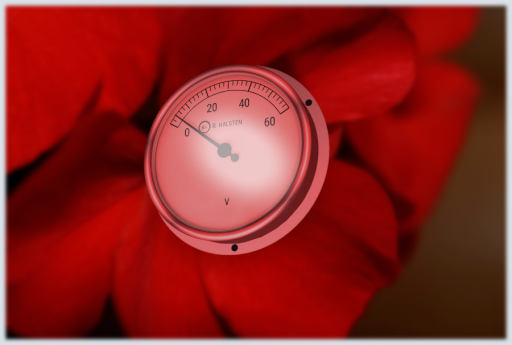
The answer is 4 V
